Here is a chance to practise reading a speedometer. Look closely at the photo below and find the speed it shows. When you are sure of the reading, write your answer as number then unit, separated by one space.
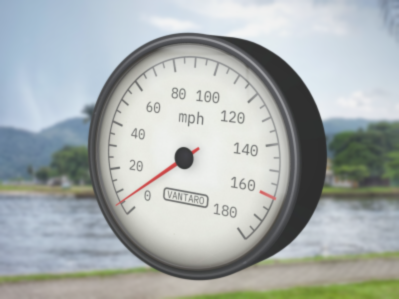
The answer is 5 mph
